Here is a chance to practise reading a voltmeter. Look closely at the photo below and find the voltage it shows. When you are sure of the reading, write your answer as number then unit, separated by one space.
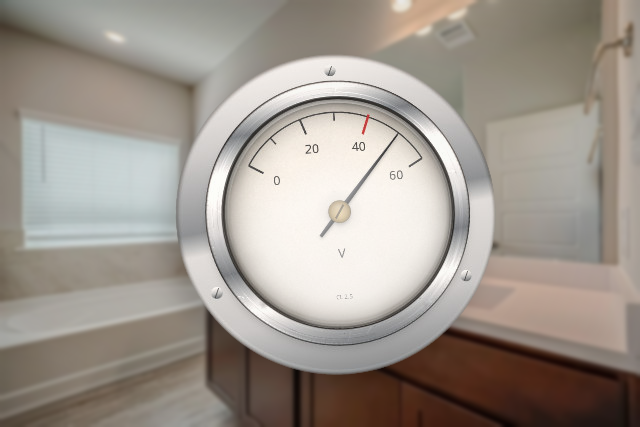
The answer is 50 V
